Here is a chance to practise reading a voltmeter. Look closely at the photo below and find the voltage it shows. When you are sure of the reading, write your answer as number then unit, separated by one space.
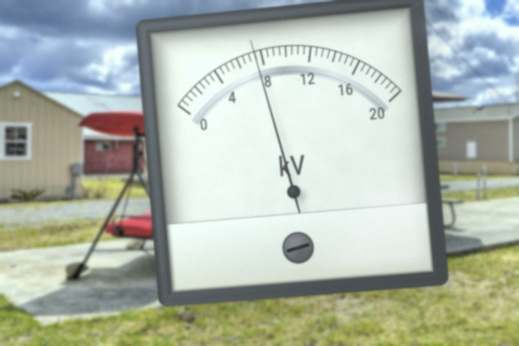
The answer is 7.5 kV
